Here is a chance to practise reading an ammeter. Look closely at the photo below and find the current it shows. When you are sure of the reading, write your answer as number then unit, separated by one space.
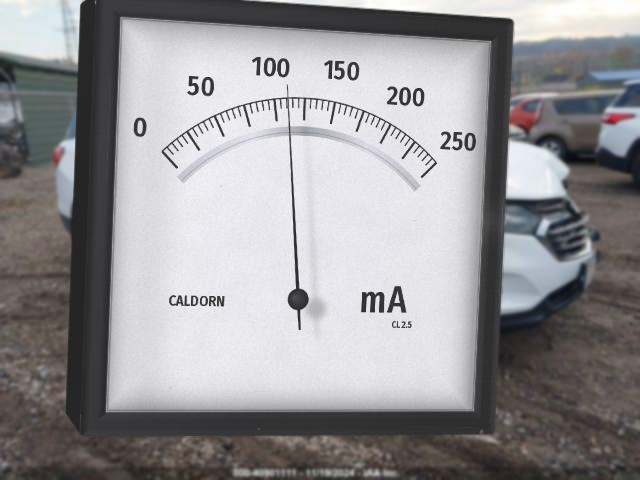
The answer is 110 mA
